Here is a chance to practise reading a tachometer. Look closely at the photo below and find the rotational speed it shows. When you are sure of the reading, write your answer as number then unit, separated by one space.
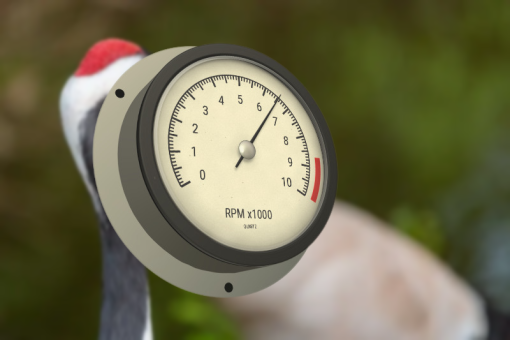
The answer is 6500 rpm
